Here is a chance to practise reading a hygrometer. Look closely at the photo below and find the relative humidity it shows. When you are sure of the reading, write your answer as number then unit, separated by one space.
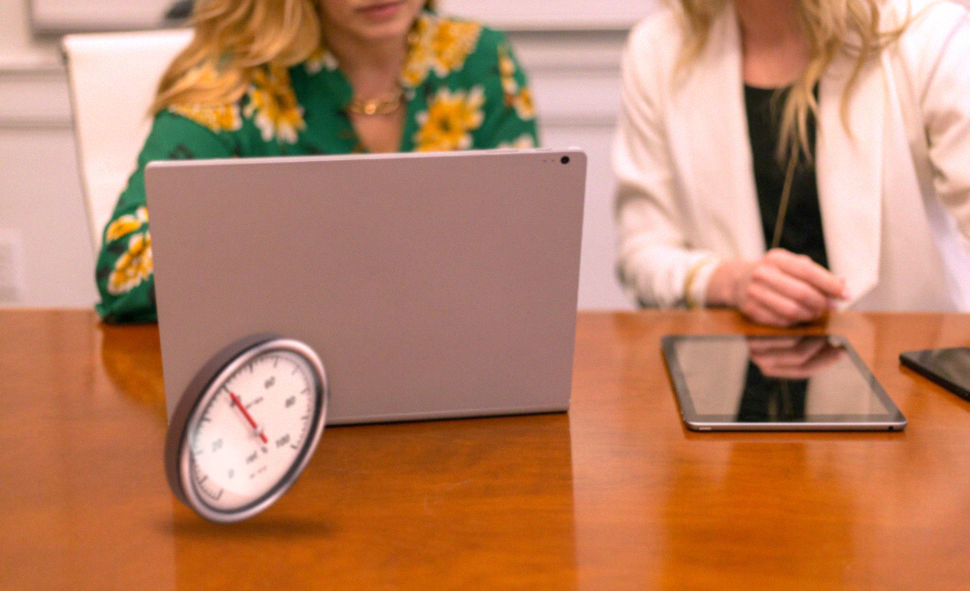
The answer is 40 %
